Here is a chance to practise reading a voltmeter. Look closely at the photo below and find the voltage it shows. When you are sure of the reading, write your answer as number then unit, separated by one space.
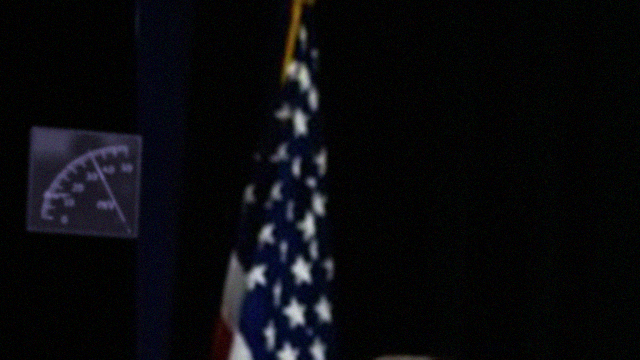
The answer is 35 mV
